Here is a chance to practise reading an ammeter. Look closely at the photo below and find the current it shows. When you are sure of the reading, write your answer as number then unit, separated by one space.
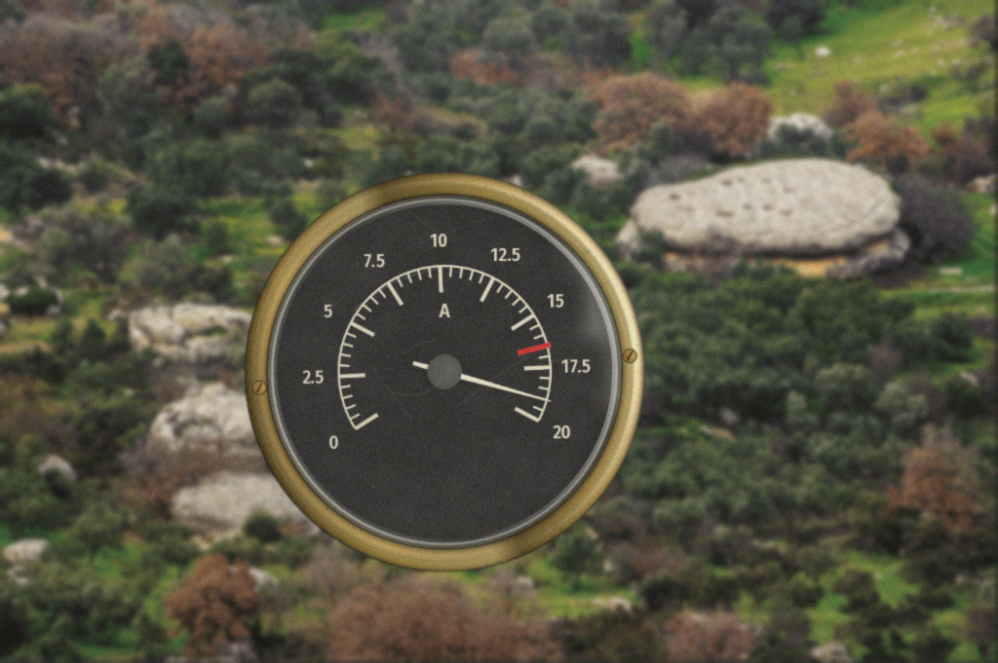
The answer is 19 A
